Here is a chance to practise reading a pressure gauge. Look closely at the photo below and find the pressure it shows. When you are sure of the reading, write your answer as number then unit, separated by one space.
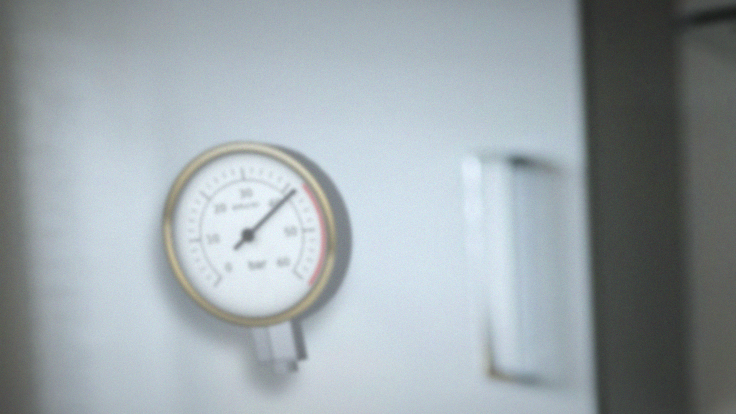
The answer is 42 bar
